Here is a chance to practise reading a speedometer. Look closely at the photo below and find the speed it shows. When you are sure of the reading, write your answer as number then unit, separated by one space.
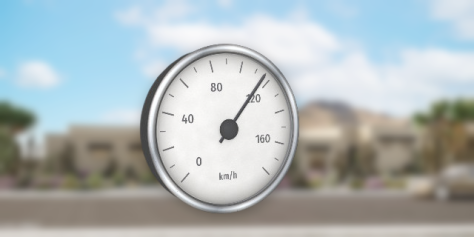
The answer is 115 km/h
